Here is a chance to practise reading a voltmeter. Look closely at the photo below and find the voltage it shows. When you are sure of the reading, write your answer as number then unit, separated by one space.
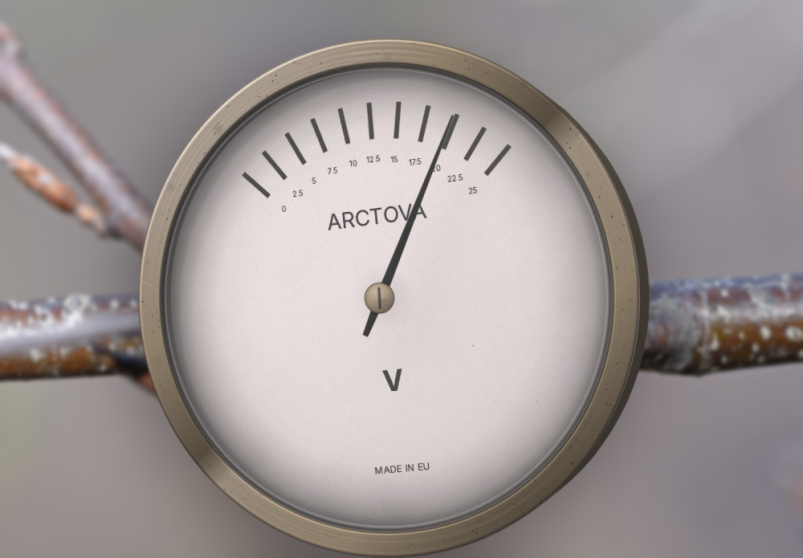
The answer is 20 V
